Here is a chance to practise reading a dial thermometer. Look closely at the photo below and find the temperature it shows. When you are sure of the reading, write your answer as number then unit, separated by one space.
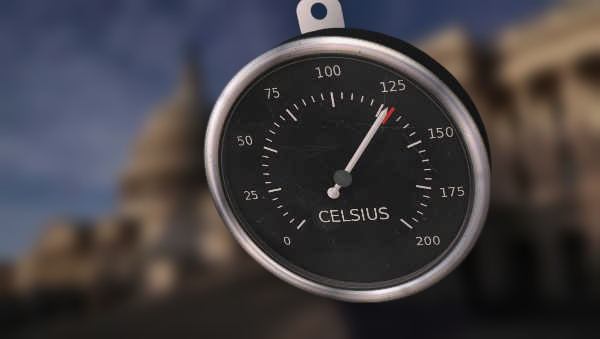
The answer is 127.5 °C
